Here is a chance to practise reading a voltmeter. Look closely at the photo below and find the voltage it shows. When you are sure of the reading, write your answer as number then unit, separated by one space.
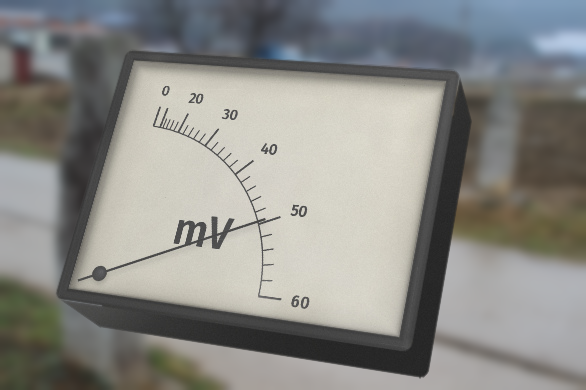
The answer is 50 mV
